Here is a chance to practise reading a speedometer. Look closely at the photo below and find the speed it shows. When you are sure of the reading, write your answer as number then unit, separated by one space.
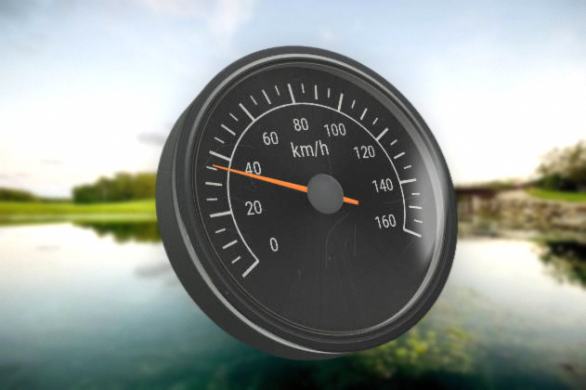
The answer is 35 km/h
